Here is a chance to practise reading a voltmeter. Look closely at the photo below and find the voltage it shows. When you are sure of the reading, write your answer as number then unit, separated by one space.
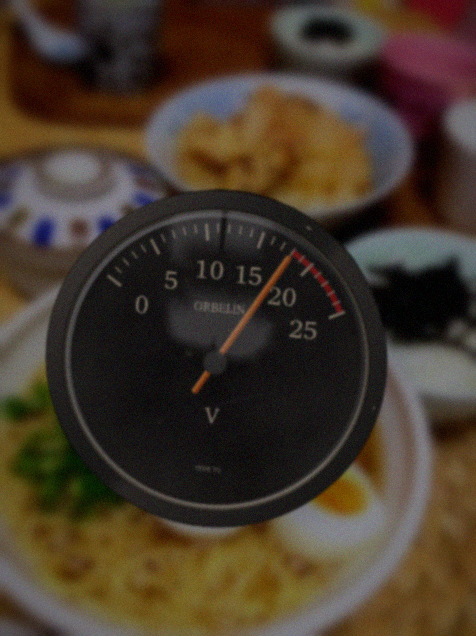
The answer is 18 V
